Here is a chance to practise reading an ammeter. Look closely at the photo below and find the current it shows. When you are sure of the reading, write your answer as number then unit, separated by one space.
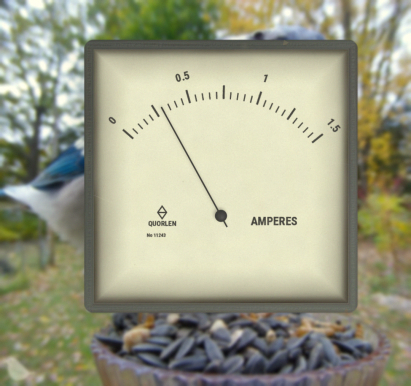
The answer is 0.3 A
